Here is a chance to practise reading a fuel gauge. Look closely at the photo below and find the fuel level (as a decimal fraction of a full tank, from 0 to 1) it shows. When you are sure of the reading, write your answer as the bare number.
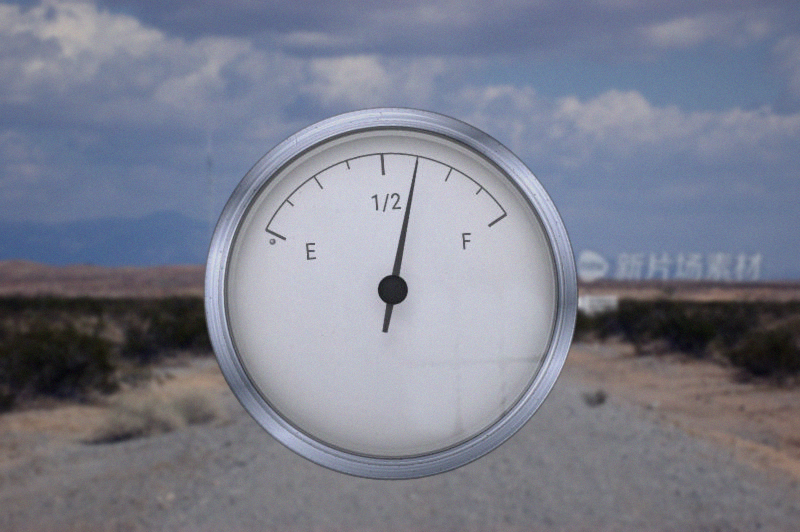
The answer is 0.625
